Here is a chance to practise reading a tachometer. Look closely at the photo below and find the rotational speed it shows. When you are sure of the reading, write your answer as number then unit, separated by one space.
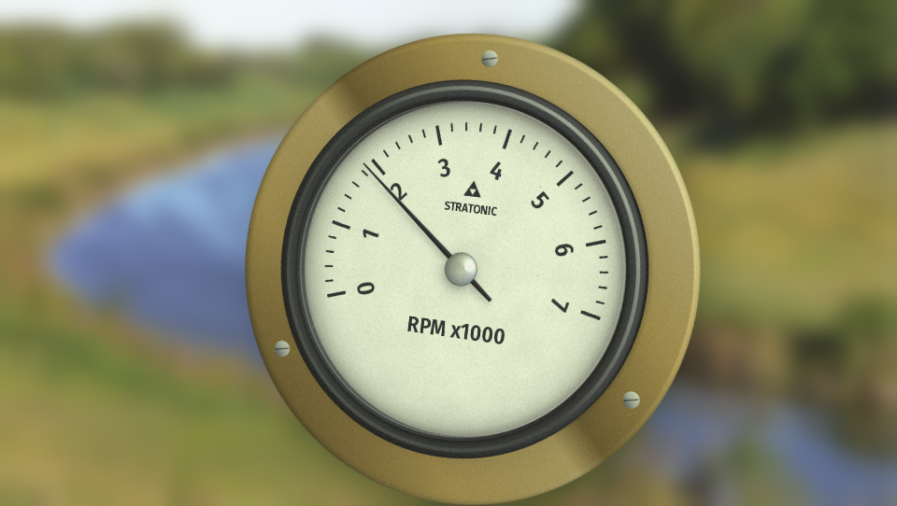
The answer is 1900 rpm
